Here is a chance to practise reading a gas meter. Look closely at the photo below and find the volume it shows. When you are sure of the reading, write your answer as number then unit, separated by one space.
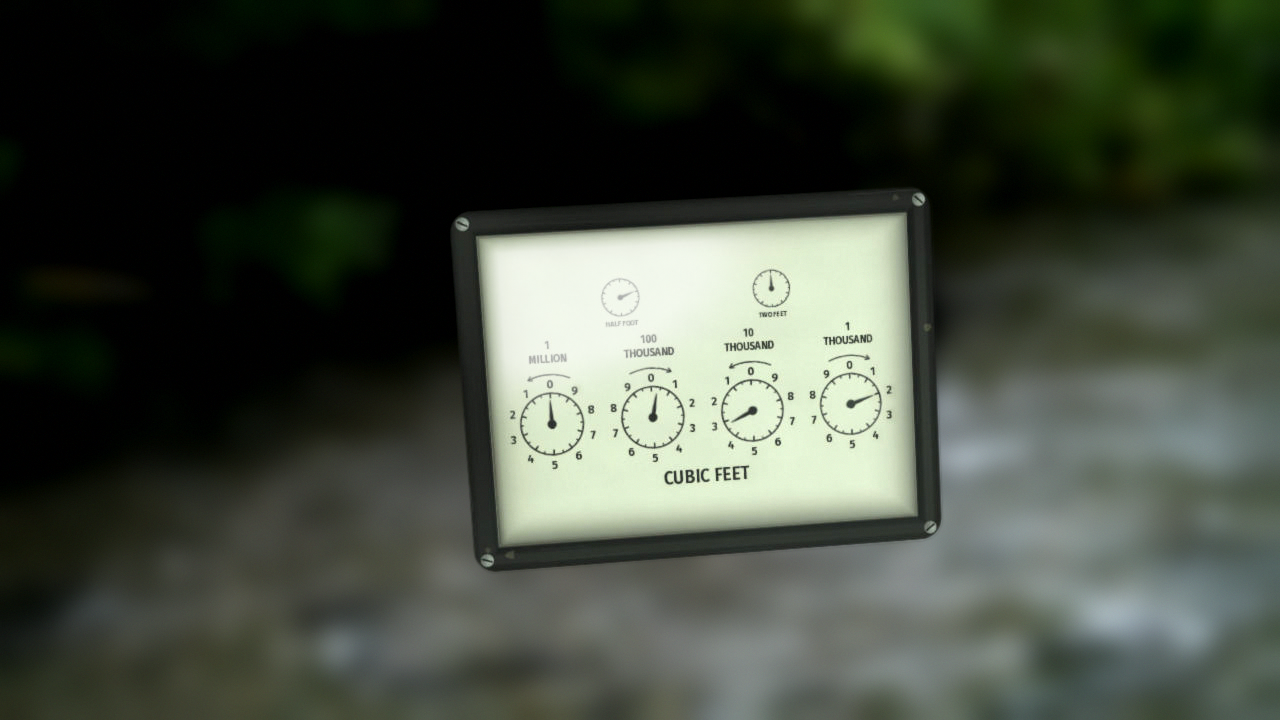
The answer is 3200 ft³
